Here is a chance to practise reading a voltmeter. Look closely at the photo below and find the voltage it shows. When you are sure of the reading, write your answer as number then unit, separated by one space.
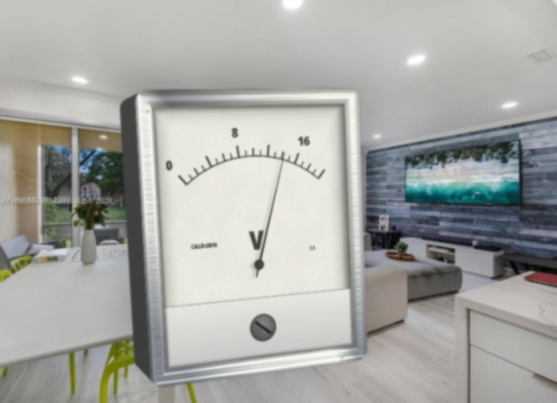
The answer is 14 V
